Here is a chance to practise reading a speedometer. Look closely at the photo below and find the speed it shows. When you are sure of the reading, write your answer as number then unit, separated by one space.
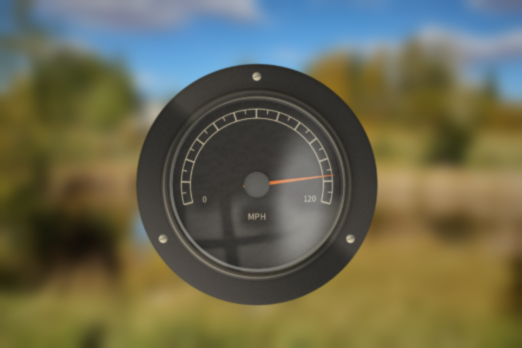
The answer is 107.5 mph
